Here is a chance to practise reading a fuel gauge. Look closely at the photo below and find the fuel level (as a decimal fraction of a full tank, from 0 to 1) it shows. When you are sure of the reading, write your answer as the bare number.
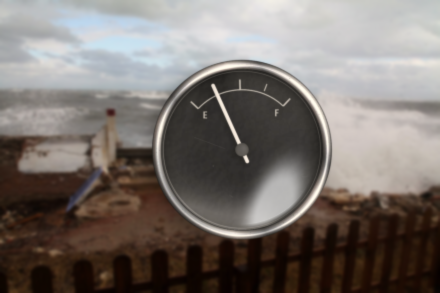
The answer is 0.25
